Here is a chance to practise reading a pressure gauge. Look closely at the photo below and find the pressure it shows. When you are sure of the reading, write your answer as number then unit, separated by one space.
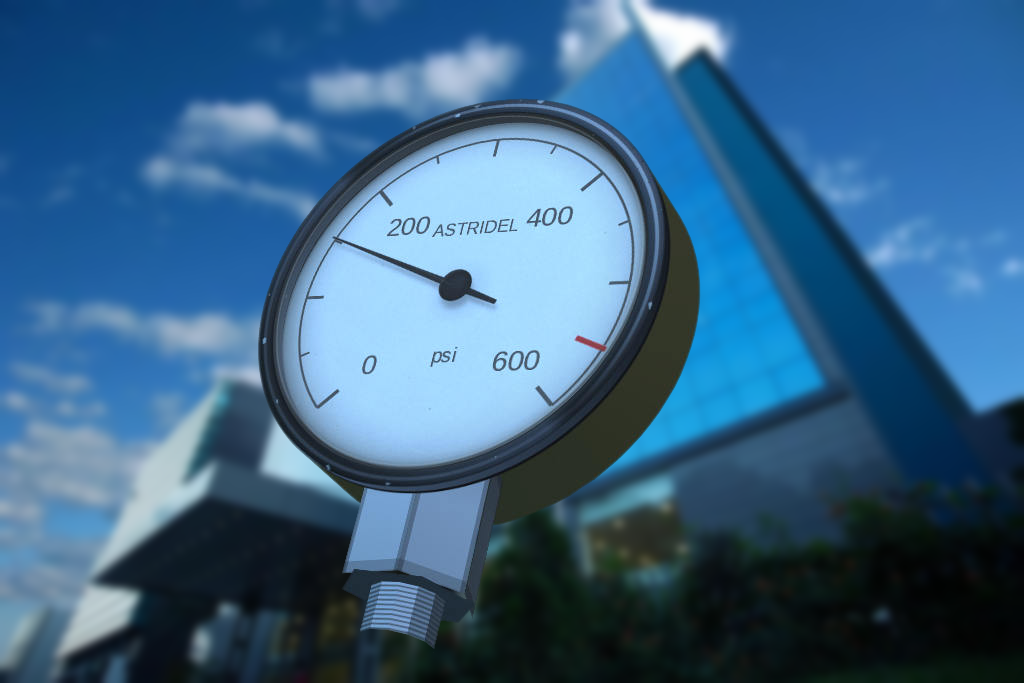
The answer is 150 psi
